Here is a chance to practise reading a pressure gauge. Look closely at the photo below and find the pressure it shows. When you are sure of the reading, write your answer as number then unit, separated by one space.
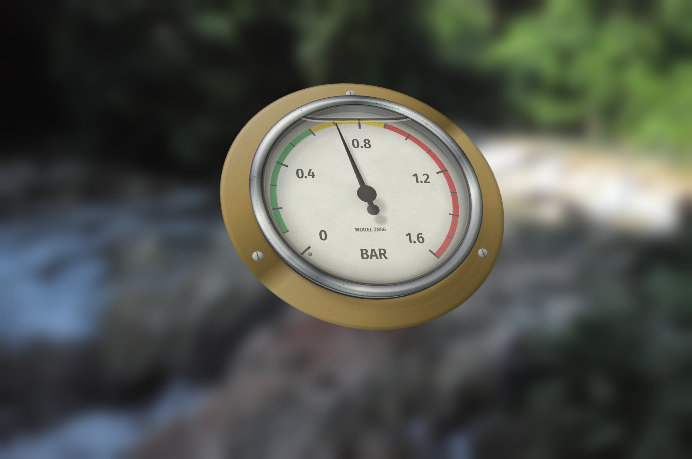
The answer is 0.7 bar
